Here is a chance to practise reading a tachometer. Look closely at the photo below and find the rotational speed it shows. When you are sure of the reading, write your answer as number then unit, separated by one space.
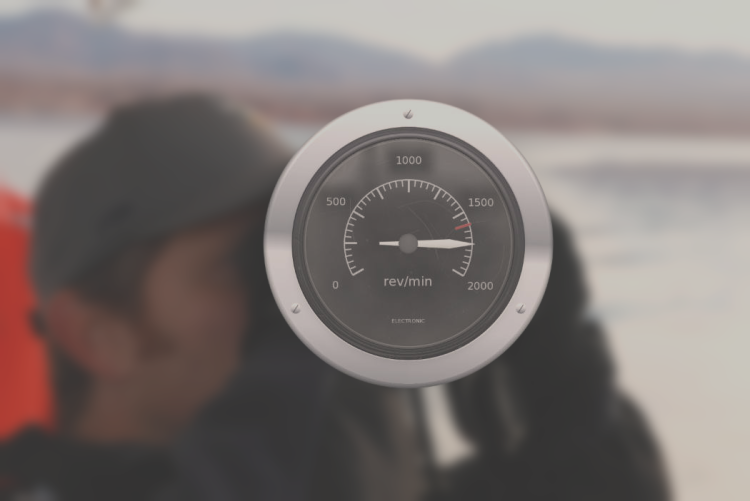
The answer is 1750 rpm
